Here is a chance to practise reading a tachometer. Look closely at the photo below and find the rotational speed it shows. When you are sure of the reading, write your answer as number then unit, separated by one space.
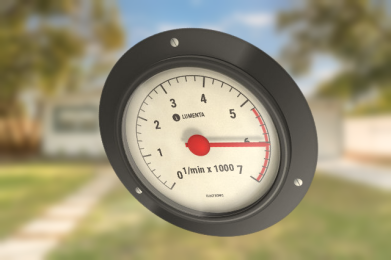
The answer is 6000 rpm
